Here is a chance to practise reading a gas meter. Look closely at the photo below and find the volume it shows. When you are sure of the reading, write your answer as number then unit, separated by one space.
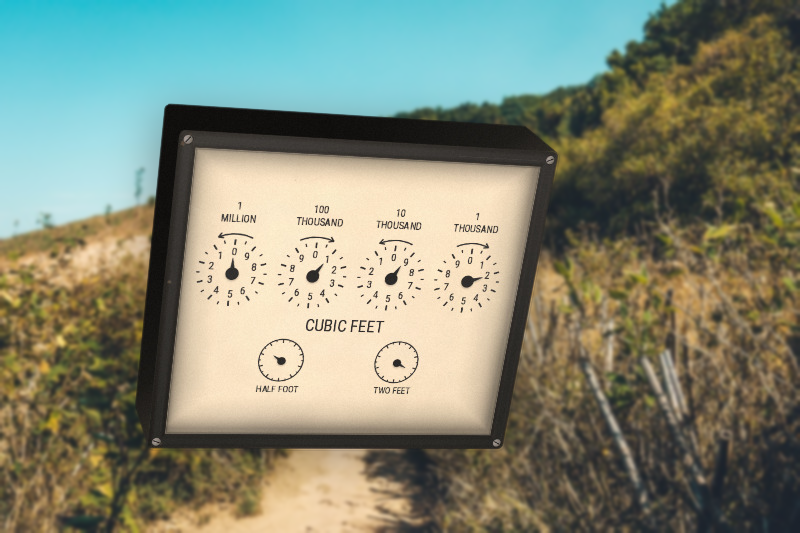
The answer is 9200 ft³
